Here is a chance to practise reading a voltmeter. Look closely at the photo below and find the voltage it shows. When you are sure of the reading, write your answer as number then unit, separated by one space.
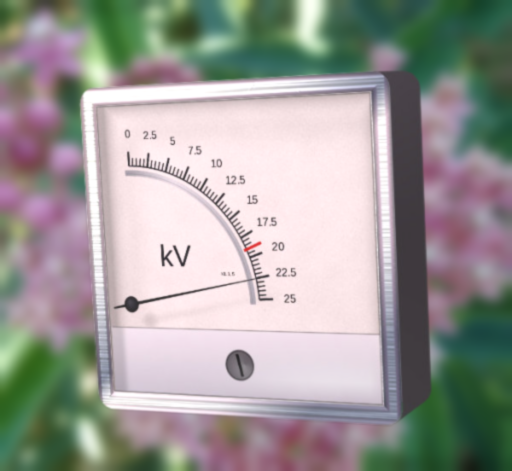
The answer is 22.5 kV
